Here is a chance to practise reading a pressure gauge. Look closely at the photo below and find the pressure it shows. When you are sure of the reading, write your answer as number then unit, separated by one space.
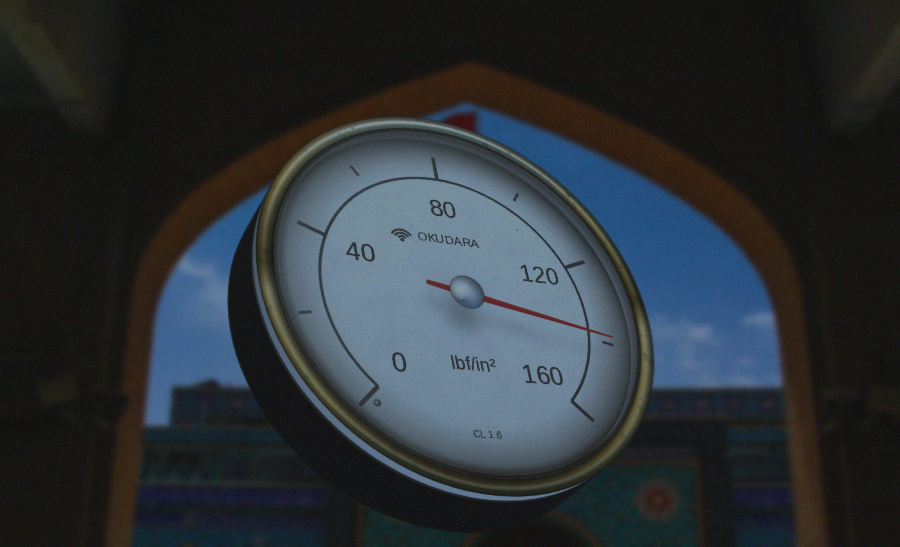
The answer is 140 psi
